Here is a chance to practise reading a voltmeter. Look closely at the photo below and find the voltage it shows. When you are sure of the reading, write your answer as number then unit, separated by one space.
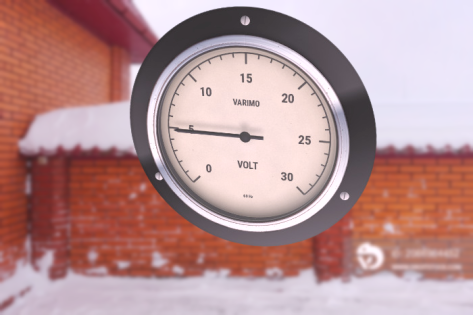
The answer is 5 V
